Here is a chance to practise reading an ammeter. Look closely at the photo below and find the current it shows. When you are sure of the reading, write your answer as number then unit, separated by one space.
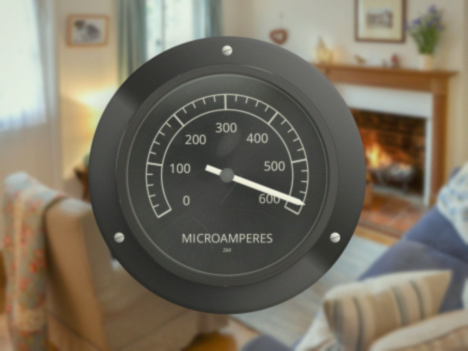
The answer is 580 µA
